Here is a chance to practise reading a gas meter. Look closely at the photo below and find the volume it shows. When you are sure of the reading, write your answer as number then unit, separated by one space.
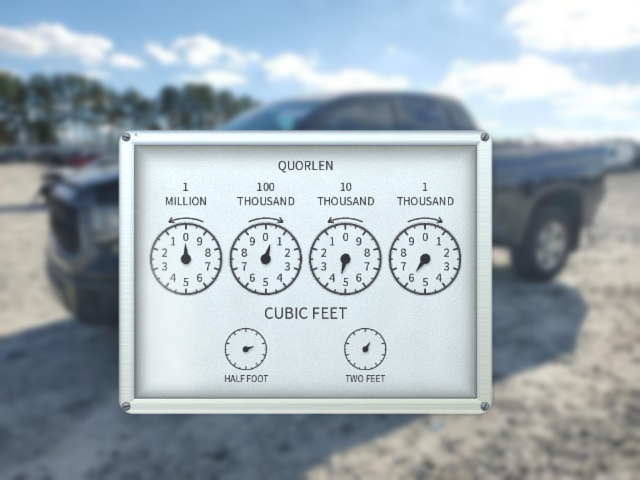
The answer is 4600 ft³
